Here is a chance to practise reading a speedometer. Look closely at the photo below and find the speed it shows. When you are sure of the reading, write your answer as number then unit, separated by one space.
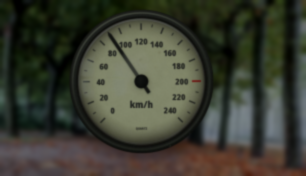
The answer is 90 km/h
